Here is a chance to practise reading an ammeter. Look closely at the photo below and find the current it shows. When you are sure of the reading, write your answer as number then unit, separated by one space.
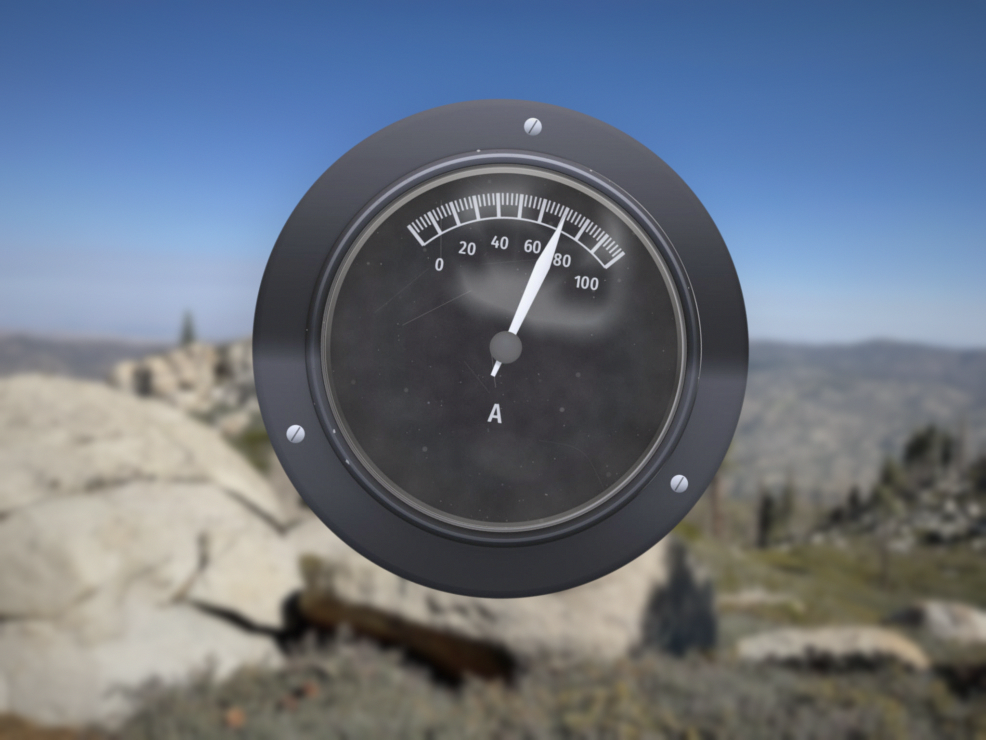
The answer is 70 A
